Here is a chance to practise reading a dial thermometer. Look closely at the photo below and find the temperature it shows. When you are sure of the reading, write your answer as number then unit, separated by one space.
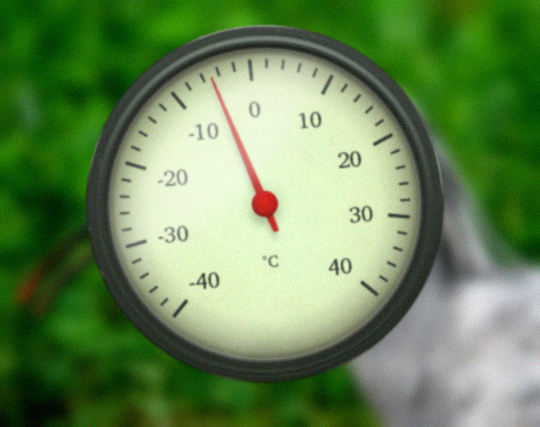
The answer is -5 °C
